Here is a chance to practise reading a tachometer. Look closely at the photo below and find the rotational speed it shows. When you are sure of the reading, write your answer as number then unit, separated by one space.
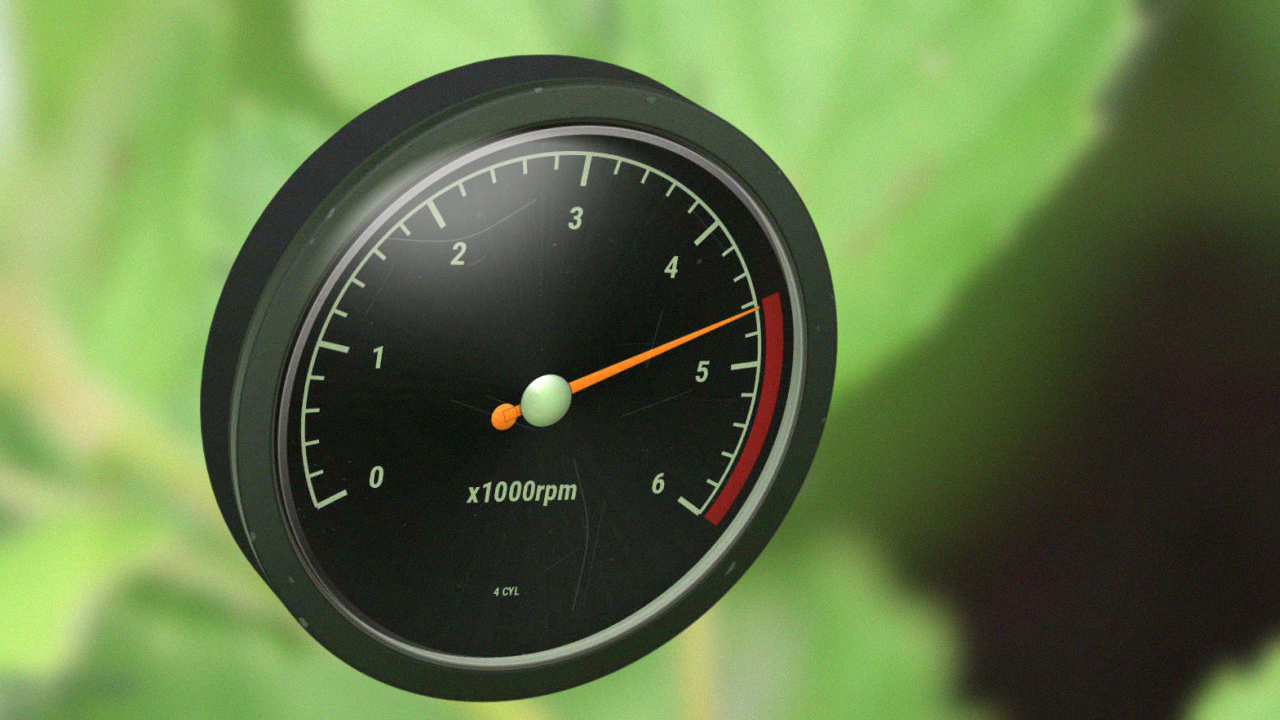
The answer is 4600 rpm
